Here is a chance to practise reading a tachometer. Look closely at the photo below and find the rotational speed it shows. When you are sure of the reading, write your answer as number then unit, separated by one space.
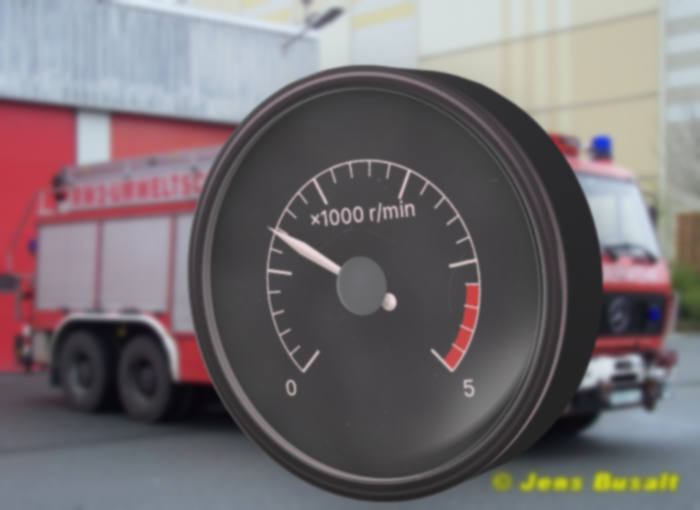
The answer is 1400 rpm
